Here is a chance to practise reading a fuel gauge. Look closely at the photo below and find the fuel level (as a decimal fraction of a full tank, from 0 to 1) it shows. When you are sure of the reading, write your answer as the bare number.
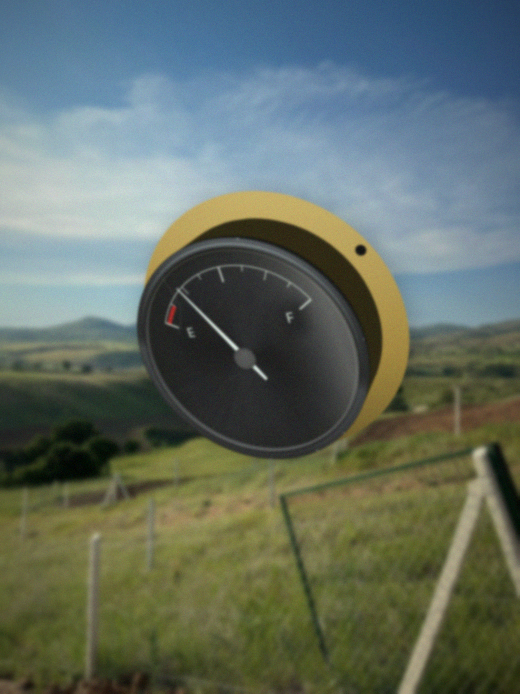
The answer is 0.25
